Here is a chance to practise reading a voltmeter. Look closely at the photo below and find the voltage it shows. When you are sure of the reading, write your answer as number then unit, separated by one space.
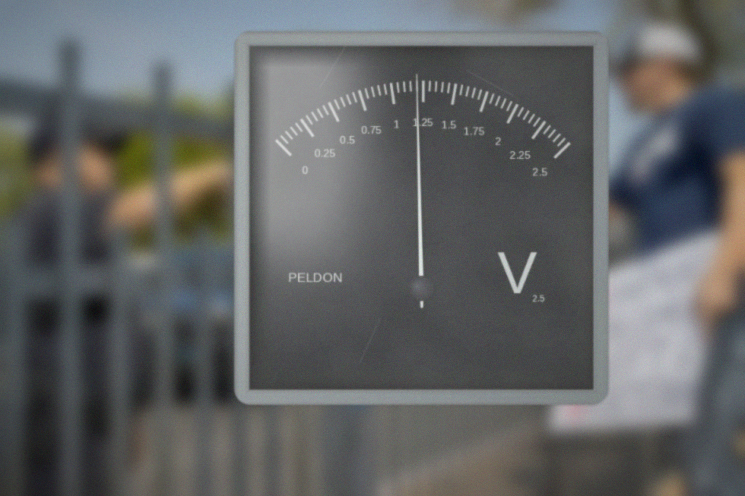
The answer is 1.2 V
